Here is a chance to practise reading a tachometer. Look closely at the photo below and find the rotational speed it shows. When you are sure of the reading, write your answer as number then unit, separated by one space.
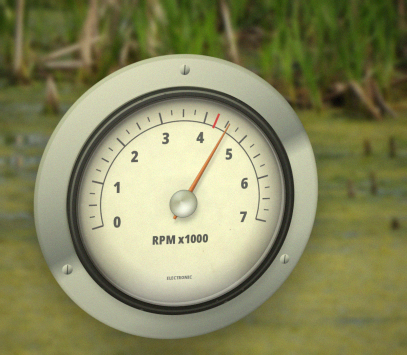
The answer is 4500 rpm
